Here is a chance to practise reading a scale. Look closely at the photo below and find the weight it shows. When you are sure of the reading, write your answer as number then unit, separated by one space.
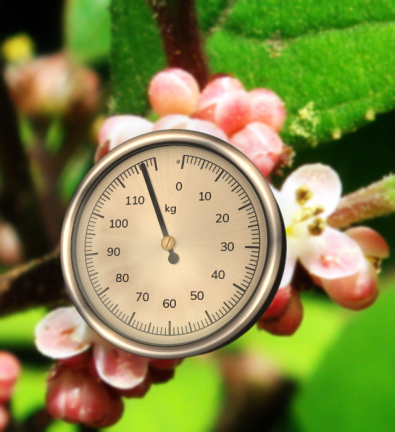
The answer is 117 kg
